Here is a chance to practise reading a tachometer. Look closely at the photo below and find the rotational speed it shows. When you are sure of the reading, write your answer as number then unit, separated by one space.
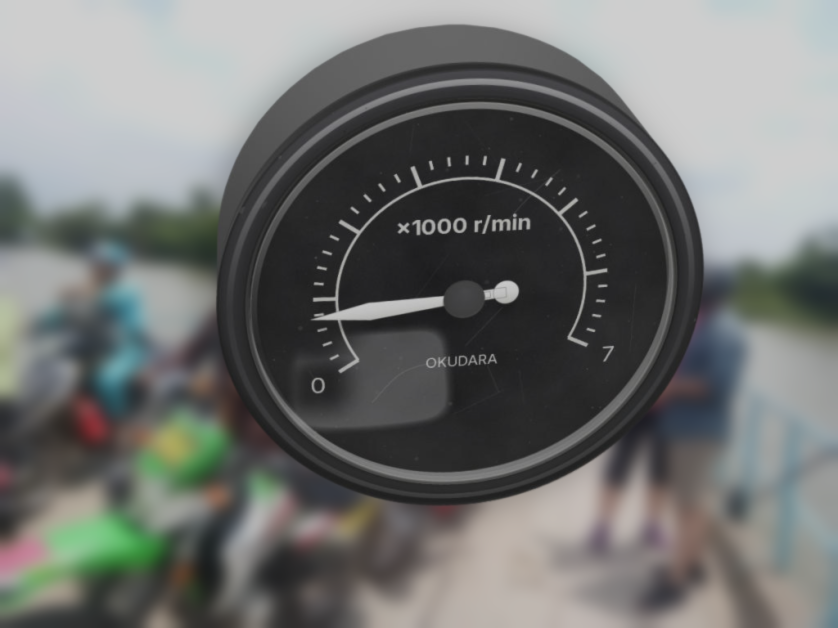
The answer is 800 rpm
